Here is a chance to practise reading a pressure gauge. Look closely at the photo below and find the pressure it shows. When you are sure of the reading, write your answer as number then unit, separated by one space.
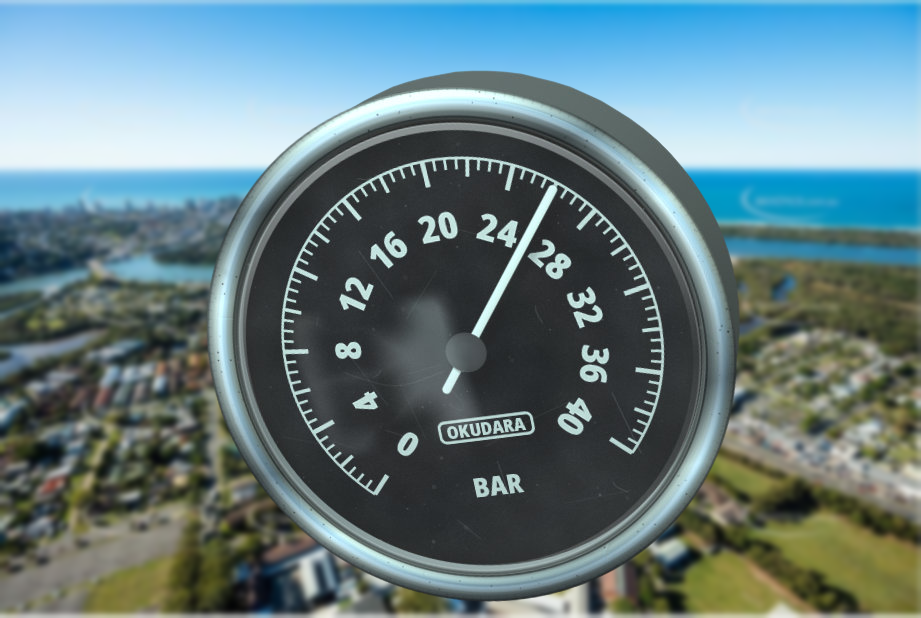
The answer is 26 bar
